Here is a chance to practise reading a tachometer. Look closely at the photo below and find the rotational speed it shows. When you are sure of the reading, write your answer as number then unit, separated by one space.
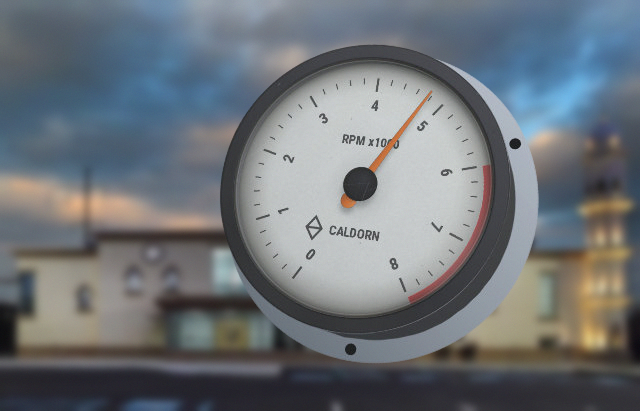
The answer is 4800 rpm
